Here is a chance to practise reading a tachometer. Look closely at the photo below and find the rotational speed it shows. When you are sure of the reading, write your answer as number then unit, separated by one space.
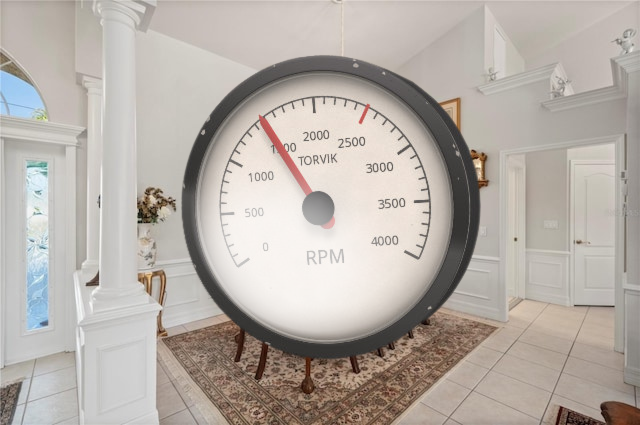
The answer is 1500 rpm
